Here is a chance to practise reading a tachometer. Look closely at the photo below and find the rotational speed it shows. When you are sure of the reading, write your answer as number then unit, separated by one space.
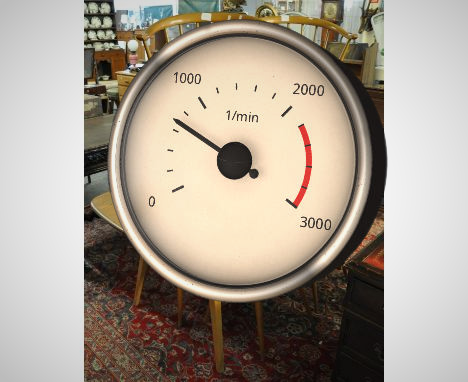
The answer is 700 rpm
